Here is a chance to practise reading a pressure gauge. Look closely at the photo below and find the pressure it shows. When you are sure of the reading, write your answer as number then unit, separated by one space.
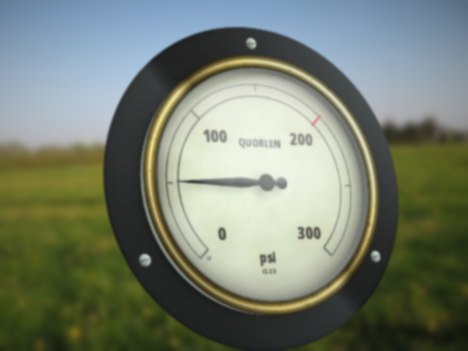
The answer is 50 psi
